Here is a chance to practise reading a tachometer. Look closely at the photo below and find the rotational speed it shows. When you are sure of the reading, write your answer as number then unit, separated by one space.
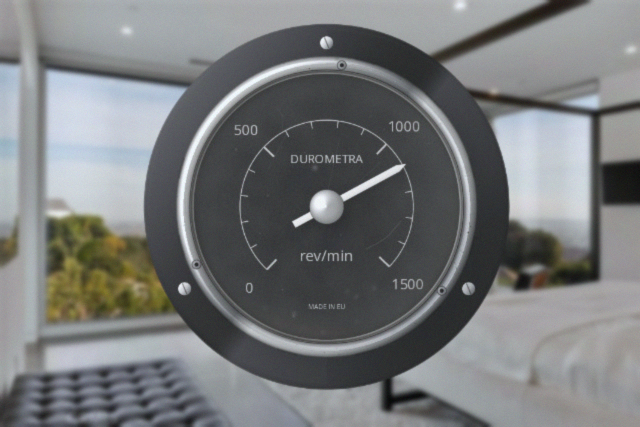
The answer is 1100 rpm
